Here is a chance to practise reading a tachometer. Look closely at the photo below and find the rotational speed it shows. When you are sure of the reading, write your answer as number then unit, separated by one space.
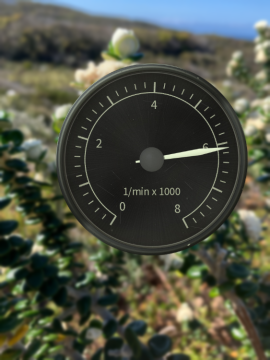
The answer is 6100 rpm
